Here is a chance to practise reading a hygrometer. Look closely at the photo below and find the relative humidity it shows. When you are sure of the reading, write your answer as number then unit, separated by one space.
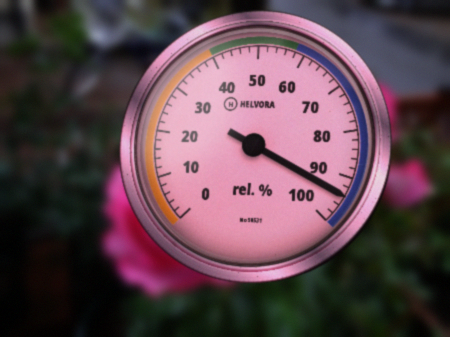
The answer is 94 %
